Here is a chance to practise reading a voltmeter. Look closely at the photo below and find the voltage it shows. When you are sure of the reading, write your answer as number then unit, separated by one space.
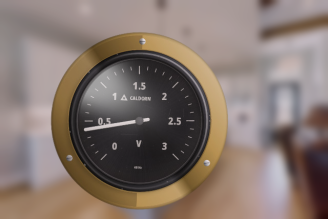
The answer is 0.4 V
